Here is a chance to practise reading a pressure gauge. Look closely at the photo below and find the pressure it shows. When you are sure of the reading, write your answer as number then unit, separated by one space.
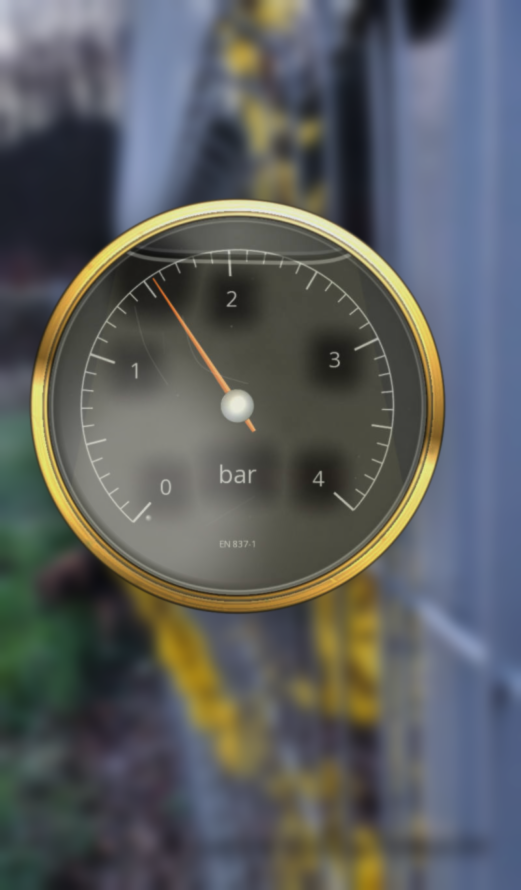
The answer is 1.55 bar
